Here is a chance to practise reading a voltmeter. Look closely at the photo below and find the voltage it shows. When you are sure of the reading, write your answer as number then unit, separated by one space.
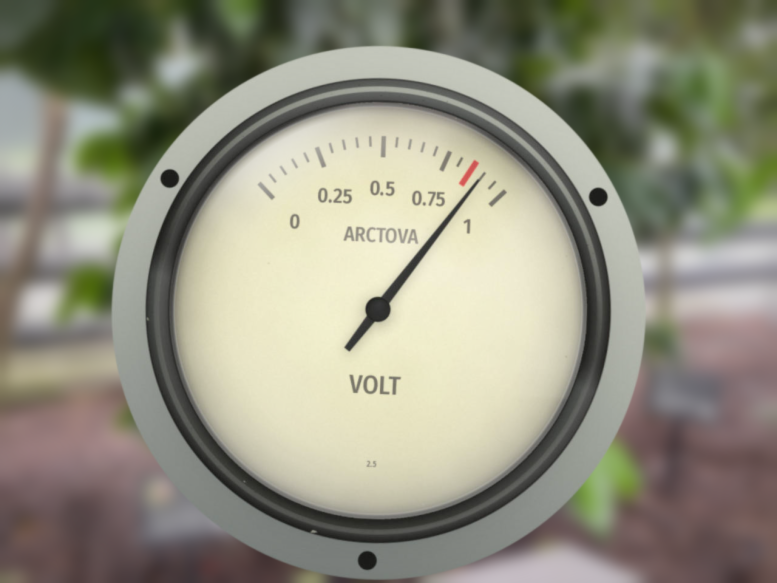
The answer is 0.9 V
